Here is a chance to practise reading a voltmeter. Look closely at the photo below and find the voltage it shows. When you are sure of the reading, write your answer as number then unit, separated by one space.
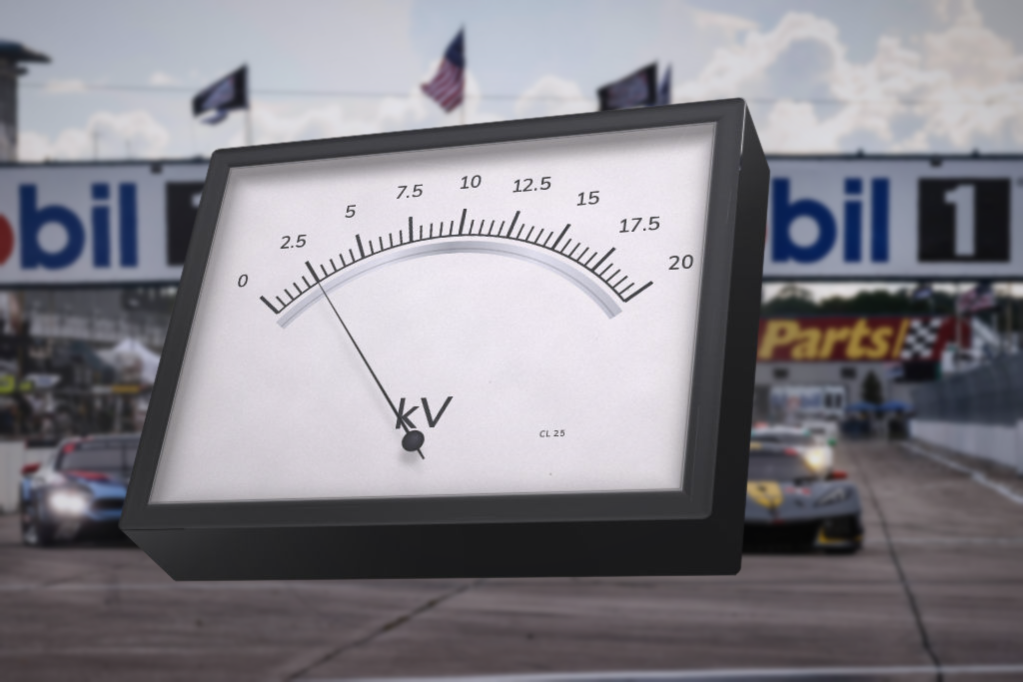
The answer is 2.5 kV
